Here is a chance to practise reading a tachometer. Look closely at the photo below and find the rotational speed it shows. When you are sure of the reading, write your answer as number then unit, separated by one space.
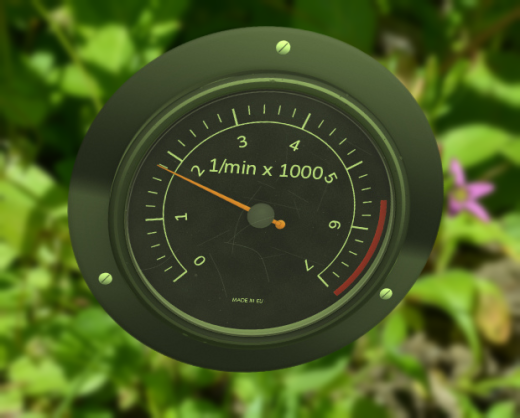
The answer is 1800 rpm
